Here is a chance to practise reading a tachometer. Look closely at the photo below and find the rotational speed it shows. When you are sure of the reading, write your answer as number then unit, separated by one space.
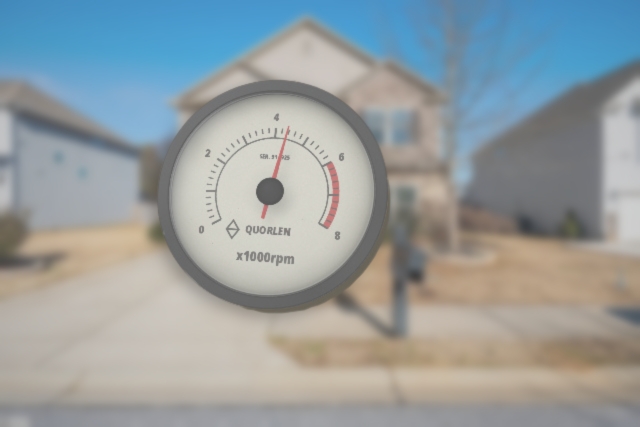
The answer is 4400 rpm
